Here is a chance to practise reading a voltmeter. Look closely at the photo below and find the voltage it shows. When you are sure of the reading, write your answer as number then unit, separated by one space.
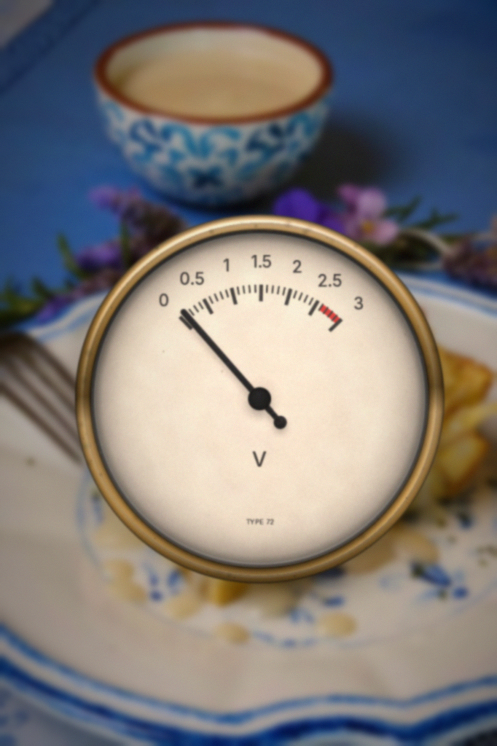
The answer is 0.1 V
